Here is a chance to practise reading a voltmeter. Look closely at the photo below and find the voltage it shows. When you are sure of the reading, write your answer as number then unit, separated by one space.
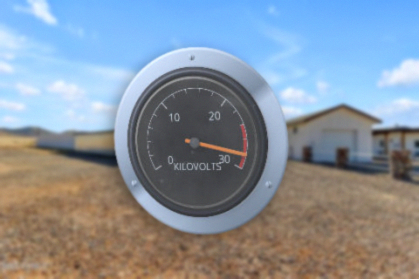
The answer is 28 kV
